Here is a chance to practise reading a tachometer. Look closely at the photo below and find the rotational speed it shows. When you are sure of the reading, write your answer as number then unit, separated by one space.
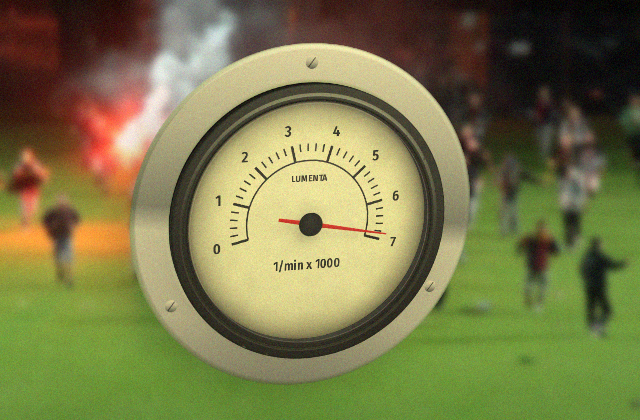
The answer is 6800 rpm
